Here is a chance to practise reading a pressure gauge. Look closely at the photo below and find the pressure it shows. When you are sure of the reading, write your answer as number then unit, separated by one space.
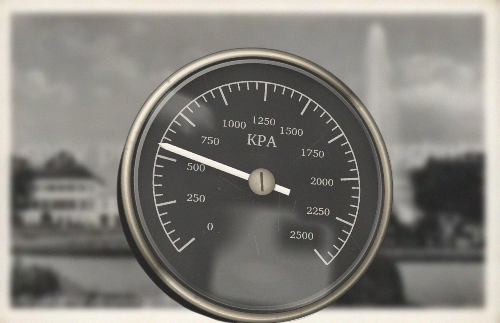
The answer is 550 kPa
